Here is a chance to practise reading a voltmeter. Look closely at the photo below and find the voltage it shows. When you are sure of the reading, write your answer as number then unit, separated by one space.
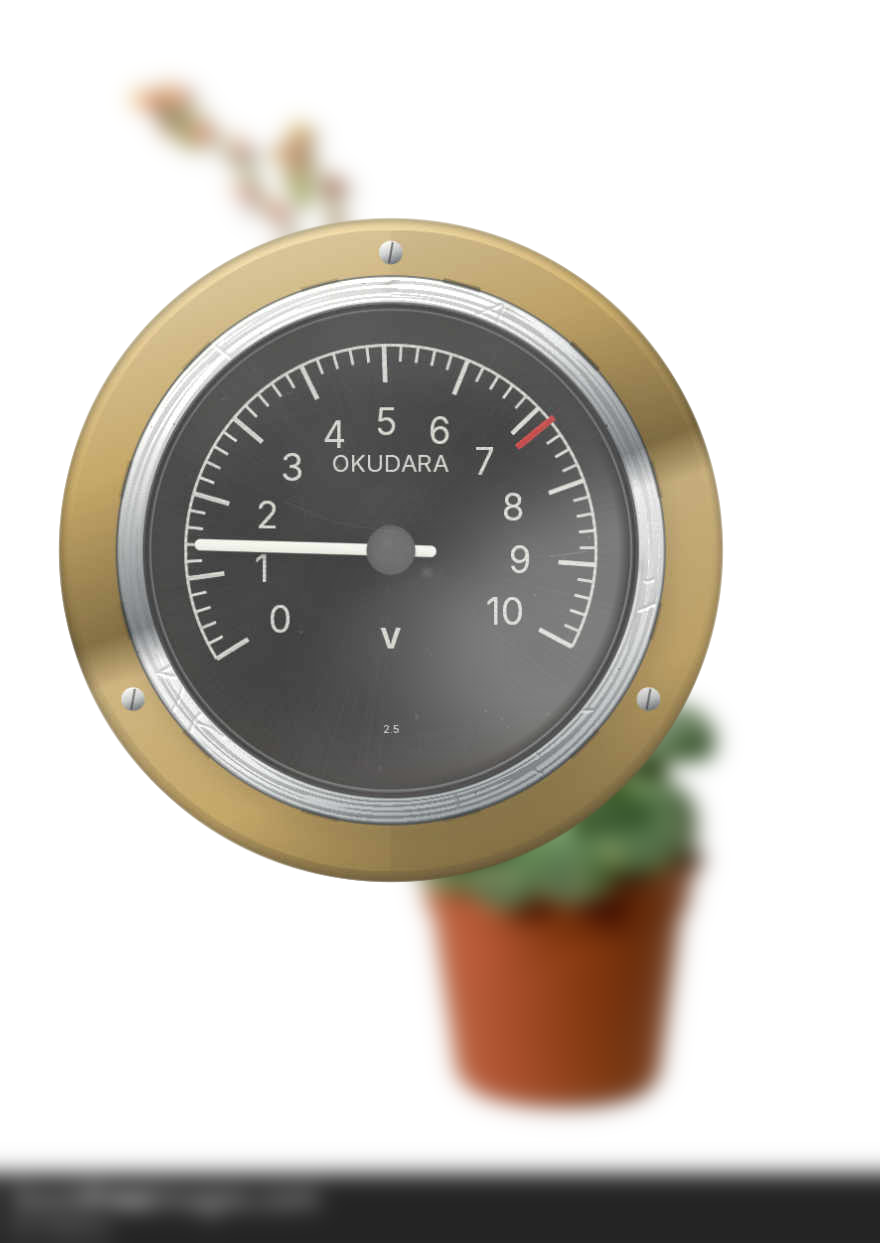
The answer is 1.4 V
